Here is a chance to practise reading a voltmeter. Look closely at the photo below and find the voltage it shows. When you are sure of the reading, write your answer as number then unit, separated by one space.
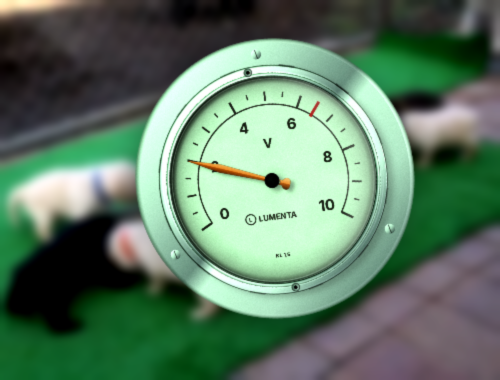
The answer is 2 V
